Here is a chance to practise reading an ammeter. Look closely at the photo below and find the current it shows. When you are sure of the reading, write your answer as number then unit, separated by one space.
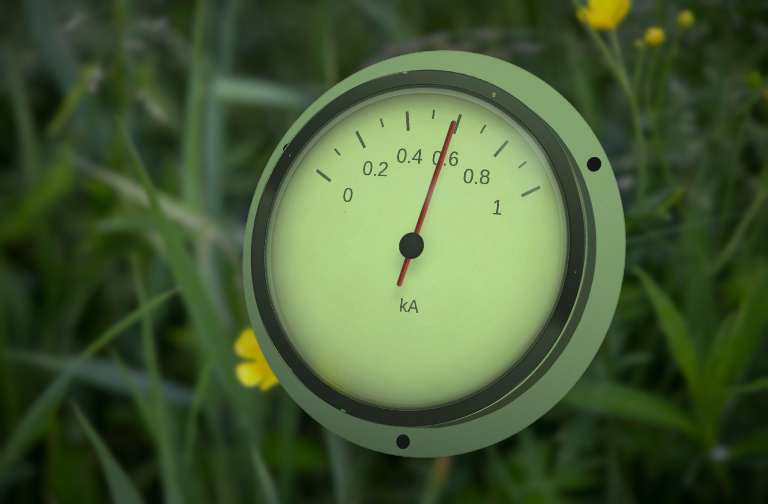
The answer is 0.6 kA
